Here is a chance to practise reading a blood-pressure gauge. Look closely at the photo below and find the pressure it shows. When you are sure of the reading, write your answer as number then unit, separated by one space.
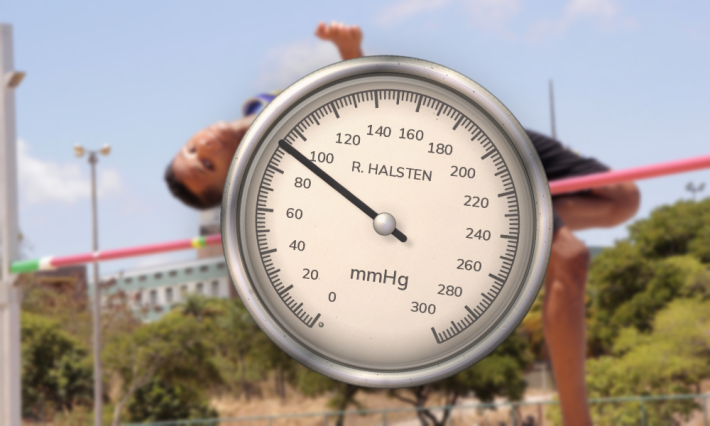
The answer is 92 mmHg
